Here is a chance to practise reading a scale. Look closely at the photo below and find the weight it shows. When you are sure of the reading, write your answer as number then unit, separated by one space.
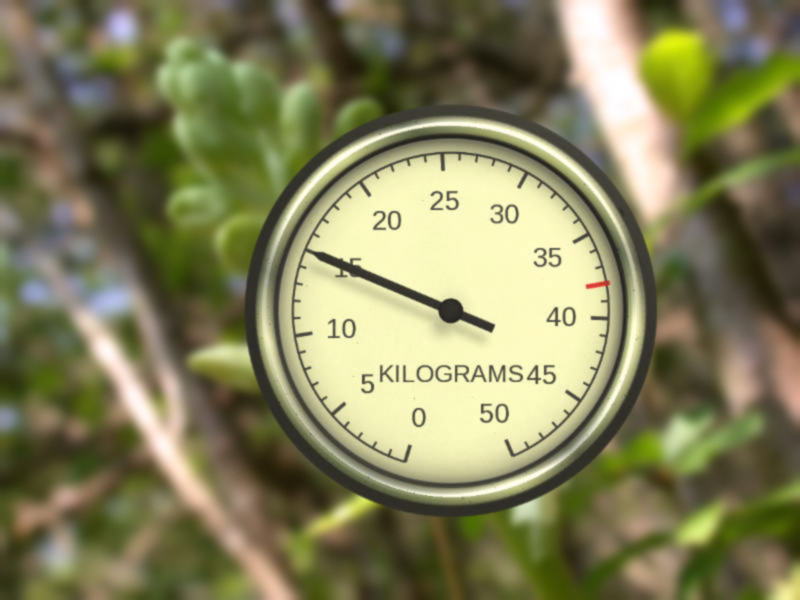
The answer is 15 kg
